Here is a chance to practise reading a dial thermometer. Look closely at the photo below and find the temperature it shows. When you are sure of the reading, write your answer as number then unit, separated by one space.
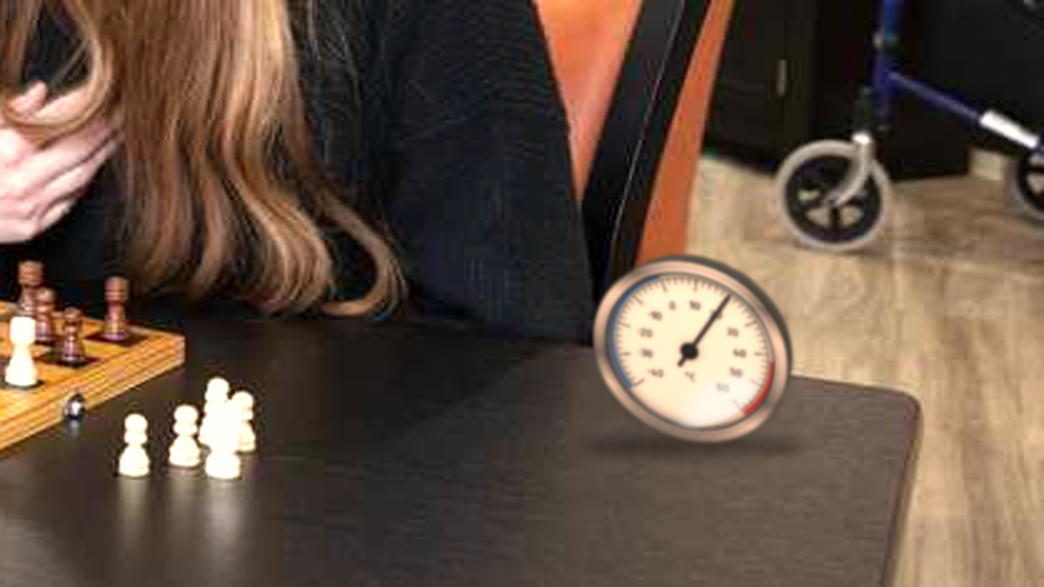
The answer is 20 °C
